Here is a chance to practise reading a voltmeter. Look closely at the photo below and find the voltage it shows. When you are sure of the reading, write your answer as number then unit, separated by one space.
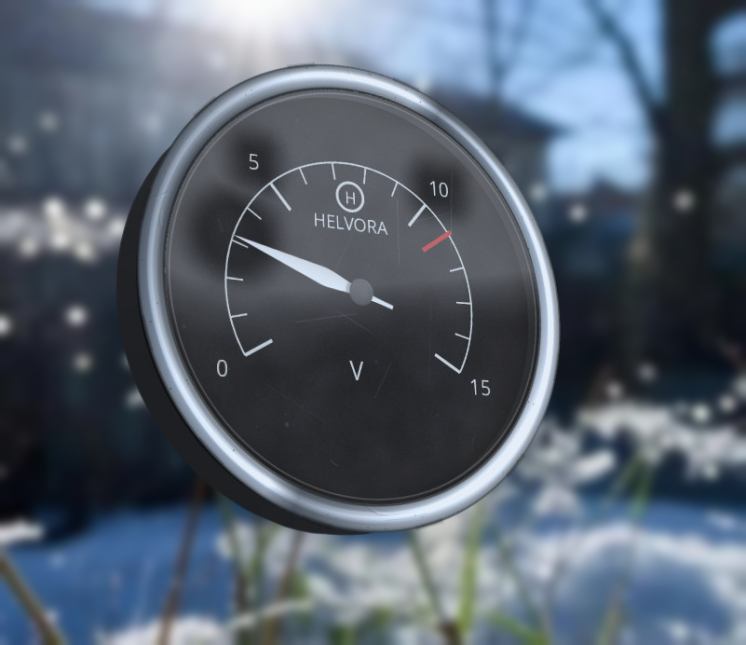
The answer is 3 V
